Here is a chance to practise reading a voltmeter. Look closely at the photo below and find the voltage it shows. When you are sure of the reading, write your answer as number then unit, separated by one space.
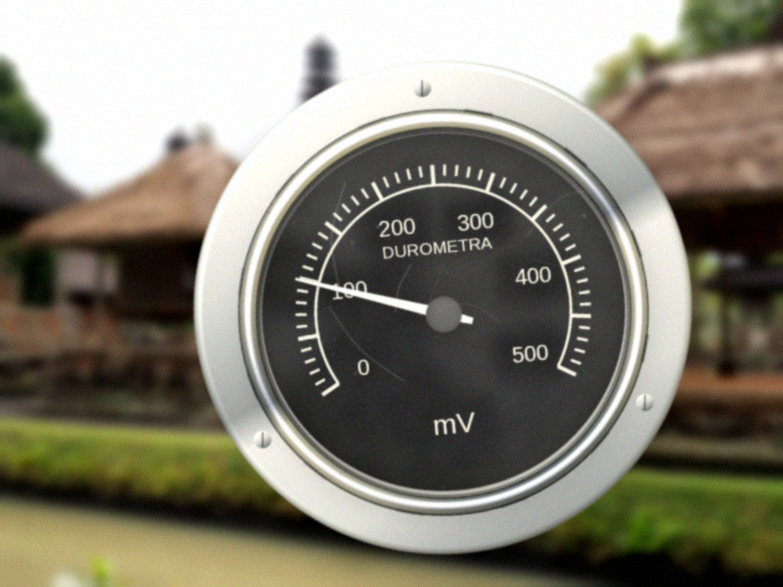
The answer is 100 mV
